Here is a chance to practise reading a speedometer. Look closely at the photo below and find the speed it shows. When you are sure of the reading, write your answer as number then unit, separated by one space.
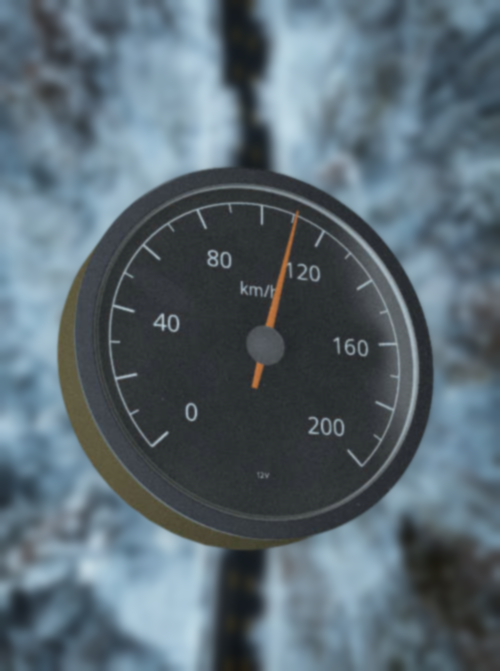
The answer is 110 km/h
